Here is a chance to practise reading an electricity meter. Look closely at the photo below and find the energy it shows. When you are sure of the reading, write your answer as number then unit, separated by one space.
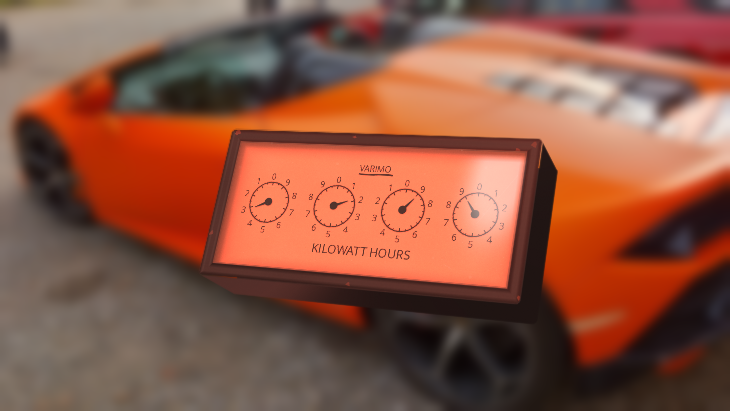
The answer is 3189 kWh
